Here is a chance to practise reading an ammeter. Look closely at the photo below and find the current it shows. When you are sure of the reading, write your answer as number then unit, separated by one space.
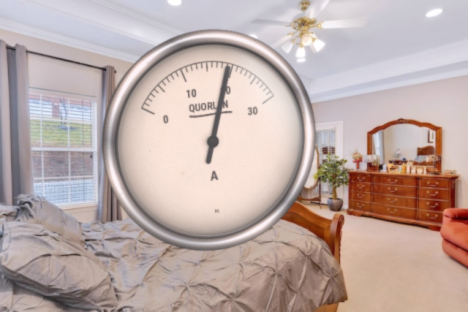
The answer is 19 A
